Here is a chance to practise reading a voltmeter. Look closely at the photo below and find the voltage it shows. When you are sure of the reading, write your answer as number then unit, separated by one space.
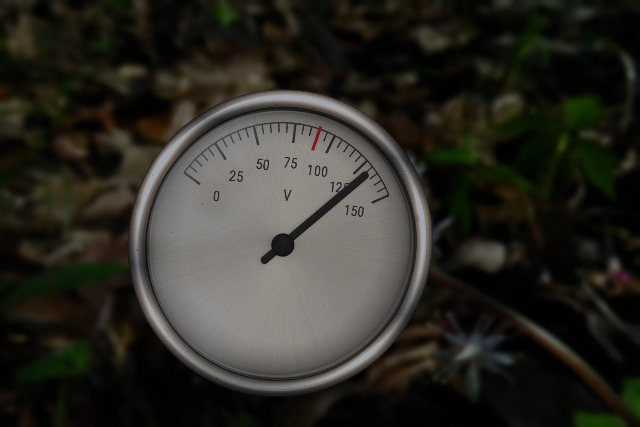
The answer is 130 V
